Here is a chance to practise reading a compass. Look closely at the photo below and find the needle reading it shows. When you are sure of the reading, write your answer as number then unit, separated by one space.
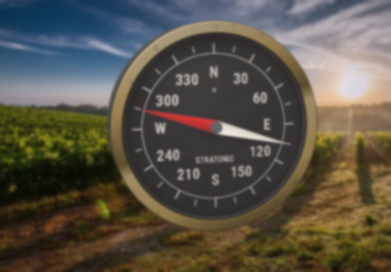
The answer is 285 °
